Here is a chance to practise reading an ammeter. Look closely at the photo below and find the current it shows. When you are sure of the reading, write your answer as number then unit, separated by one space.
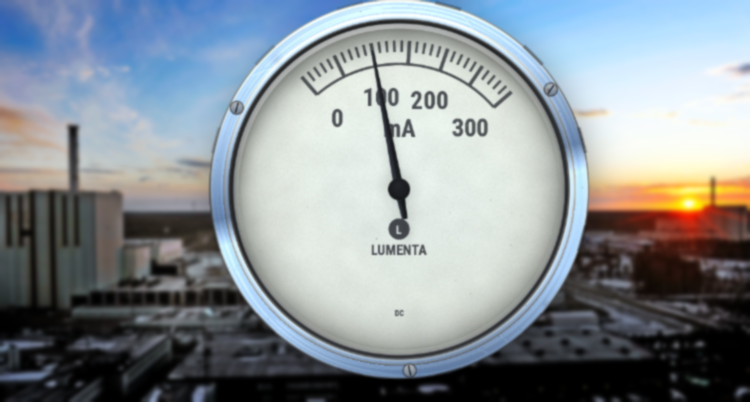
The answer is 100 mA
